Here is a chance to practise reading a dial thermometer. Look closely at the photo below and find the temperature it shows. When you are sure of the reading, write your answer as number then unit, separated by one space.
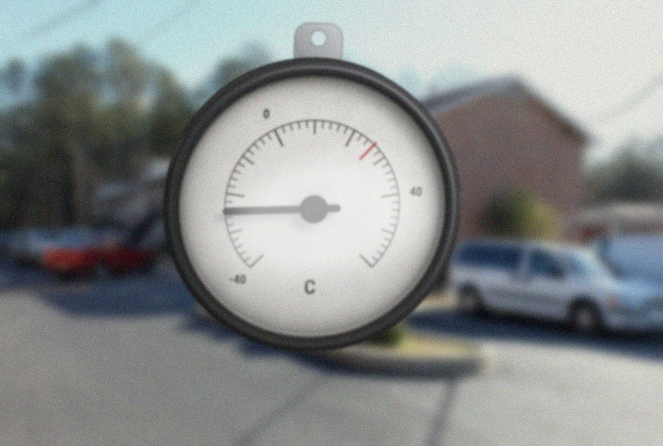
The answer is -24 °C
